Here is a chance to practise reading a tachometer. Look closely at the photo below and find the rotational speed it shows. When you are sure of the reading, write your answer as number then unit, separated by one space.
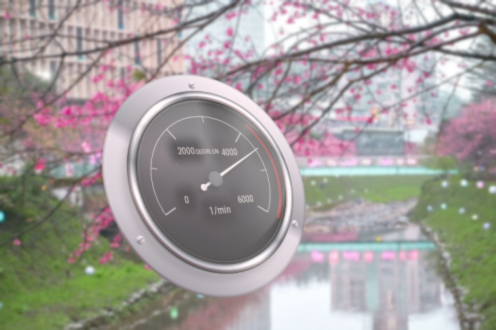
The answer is 4500 rpm
